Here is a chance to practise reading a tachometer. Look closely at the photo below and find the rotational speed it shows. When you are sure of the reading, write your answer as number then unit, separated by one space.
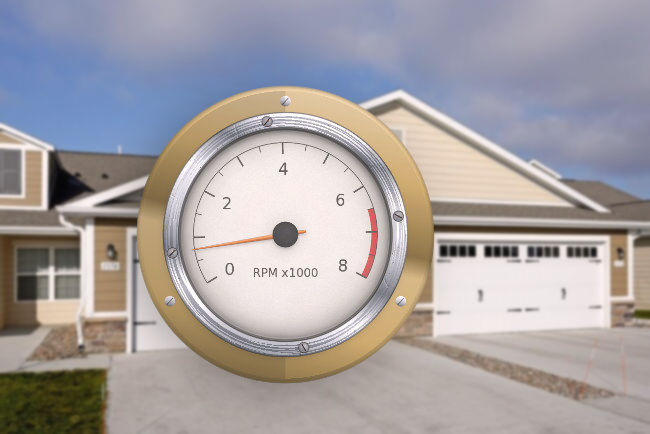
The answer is 750 rpm
